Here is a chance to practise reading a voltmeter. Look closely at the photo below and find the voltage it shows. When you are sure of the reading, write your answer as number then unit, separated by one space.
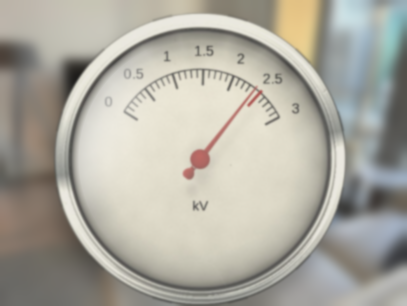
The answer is 2.4 kV
